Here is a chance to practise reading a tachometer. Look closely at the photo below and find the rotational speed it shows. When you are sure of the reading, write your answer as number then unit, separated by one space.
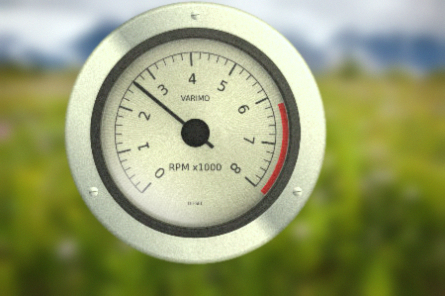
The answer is 2600 rpm
